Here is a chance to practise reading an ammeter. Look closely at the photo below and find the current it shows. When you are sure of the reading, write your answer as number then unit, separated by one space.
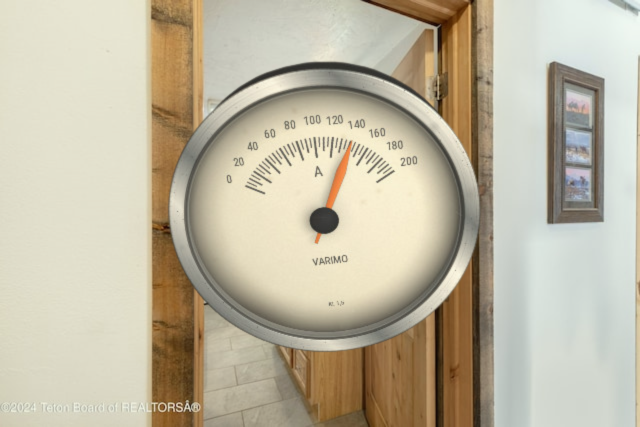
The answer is 140 A
